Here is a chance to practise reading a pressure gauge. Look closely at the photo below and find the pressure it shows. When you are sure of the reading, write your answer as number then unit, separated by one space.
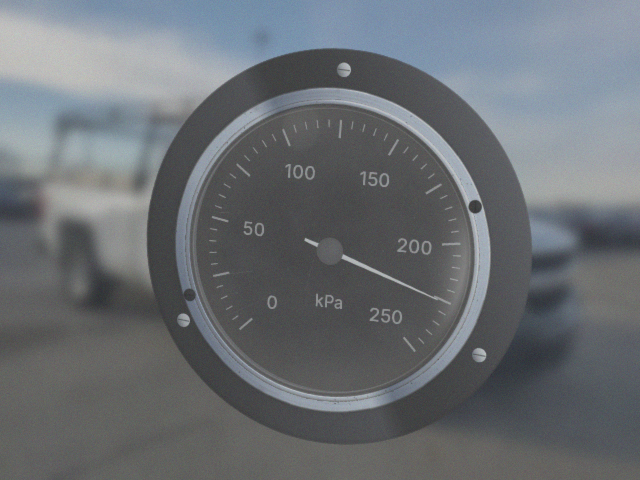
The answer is 225 kPa
